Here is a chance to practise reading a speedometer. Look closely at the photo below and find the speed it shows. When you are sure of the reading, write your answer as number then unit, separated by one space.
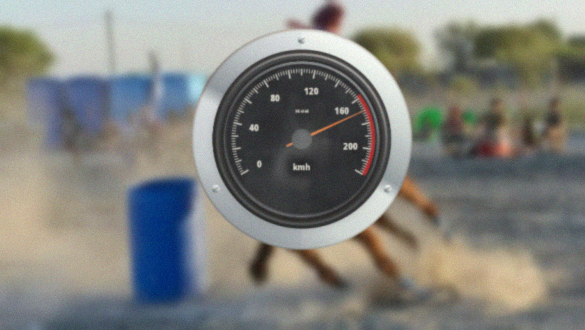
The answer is 170 km/h
